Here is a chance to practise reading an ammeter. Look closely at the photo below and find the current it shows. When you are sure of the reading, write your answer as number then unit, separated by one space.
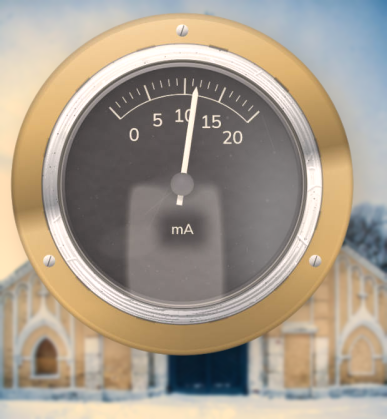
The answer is 11.5 mA
